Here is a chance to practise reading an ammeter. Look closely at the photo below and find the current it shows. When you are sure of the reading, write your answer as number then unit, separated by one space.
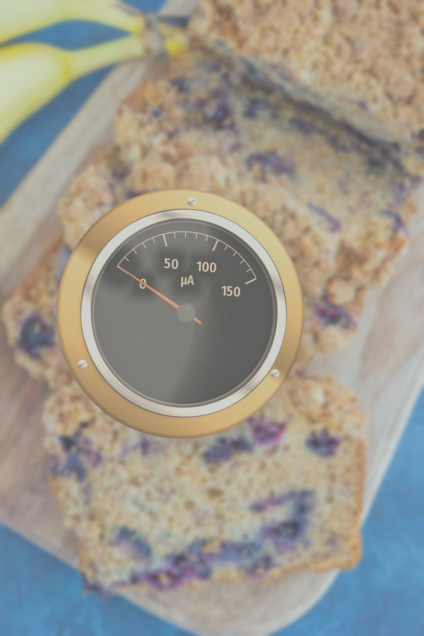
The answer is 0 µA
